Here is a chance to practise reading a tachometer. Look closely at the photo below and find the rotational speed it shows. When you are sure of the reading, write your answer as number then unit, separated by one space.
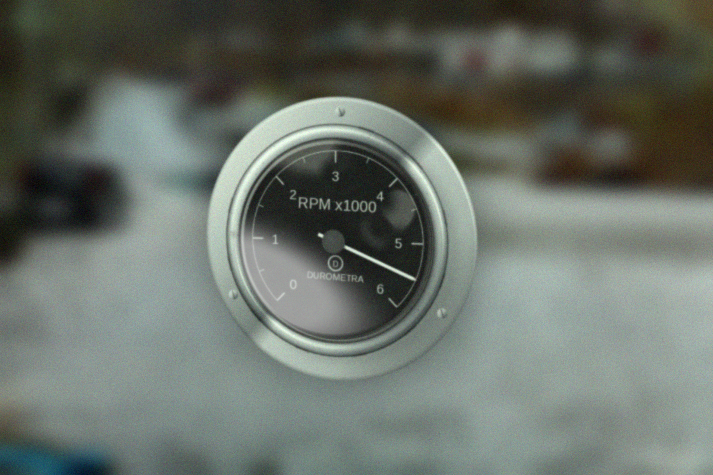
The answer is 5500 rpm
